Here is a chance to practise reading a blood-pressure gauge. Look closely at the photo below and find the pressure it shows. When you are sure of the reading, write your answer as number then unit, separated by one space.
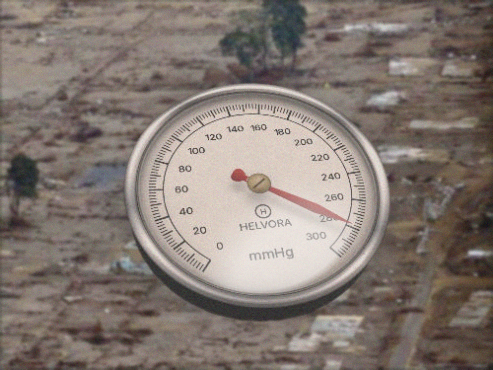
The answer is 280 mmHg
